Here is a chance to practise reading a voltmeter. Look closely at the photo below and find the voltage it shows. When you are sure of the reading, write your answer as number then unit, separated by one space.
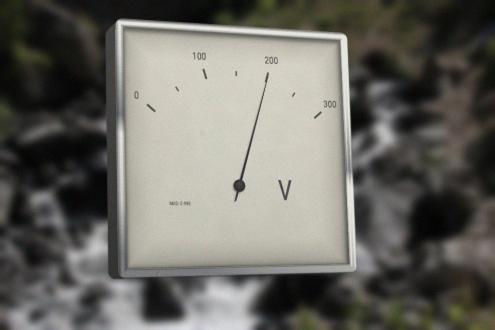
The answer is 200 V
